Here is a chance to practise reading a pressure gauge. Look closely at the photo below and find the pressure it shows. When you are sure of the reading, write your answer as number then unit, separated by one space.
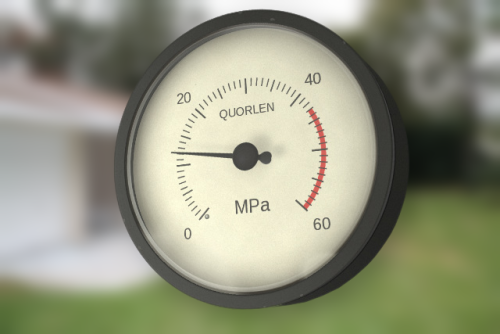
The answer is 12 MPa
